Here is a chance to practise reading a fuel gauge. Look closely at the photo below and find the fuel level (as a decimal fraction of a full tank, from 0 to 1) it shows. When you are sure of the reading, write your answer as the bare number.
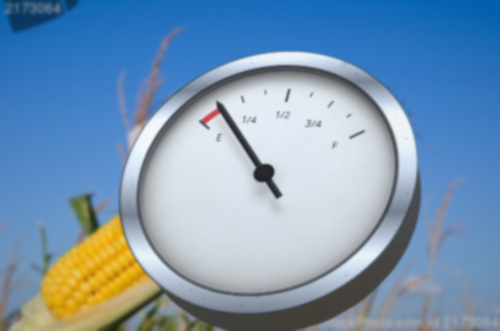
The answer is 0.125
